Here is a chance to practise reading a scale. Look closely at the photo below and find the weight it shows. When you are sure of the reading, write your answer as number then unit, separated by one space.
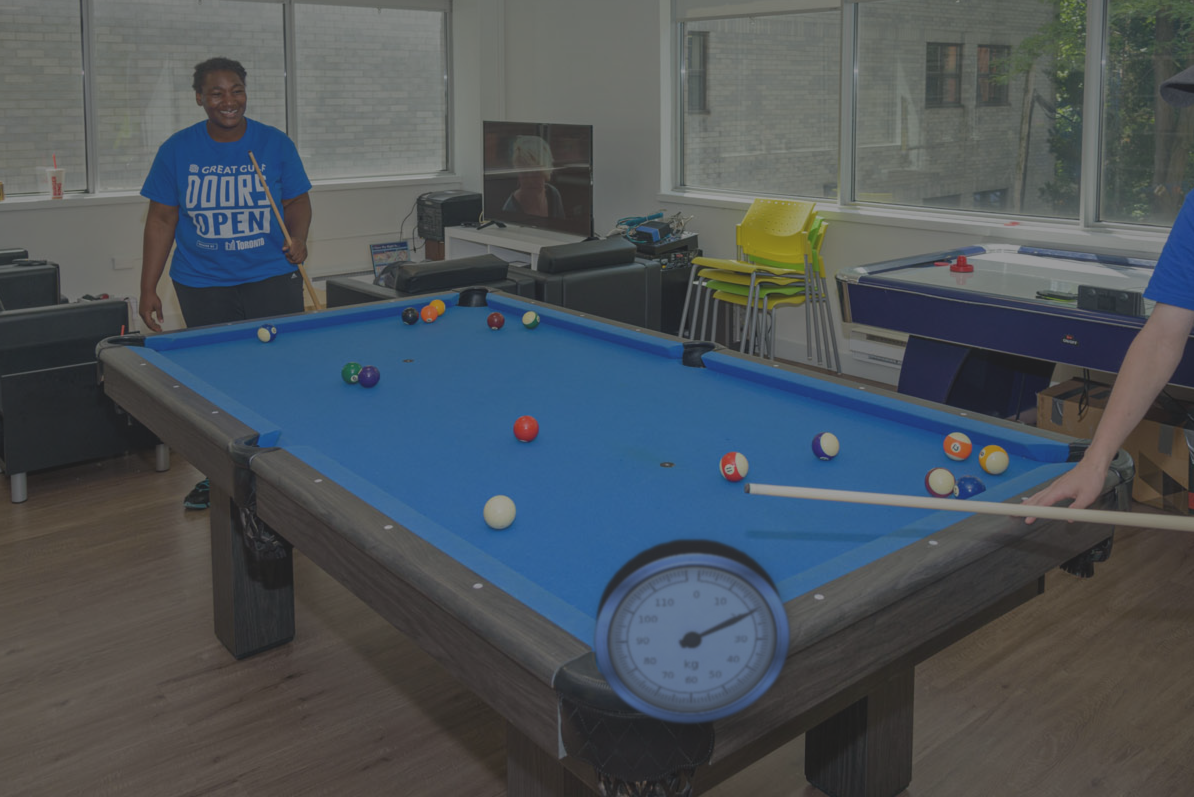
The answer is 20 kg
